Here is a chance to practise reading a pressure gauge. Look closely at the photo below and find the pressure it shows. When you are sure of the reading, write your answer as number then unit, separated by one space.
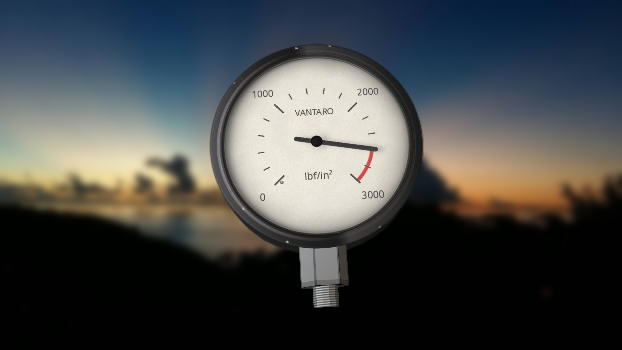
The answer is 2600 psi
